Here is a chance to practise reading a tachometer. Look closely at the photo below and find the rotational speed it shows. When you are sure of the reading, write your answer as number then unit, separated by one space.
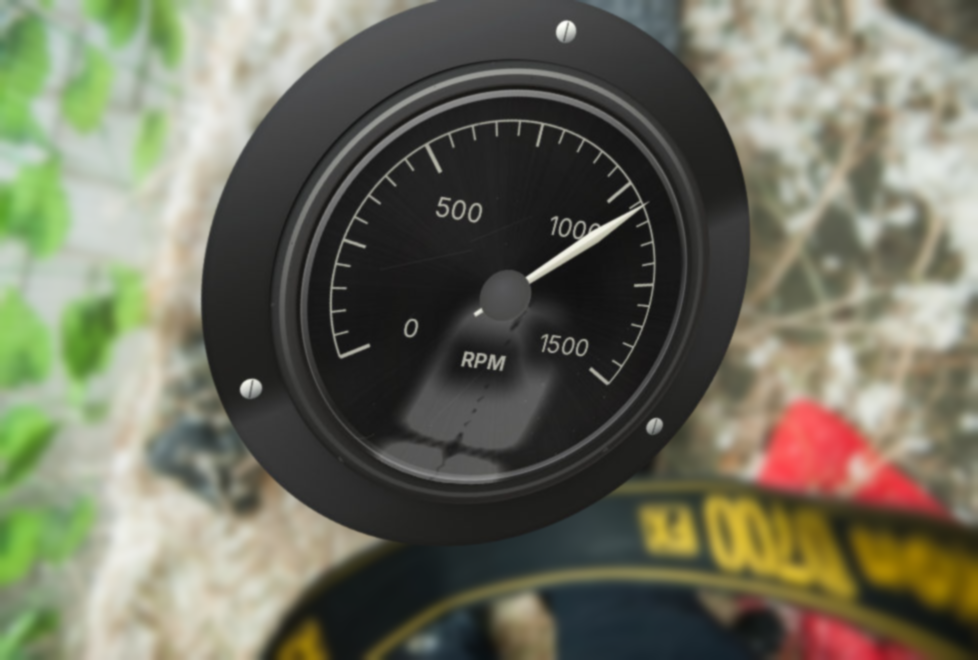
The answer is 1050 rpm
